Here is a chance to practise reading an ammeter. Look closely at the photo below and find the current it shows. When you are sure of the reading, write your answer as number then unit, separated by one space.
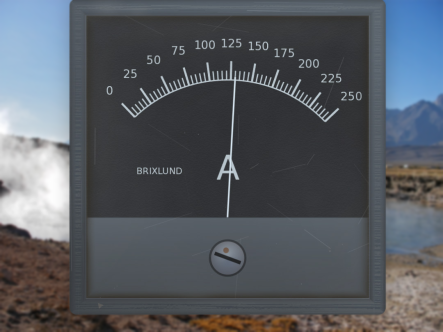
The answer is 130 A
